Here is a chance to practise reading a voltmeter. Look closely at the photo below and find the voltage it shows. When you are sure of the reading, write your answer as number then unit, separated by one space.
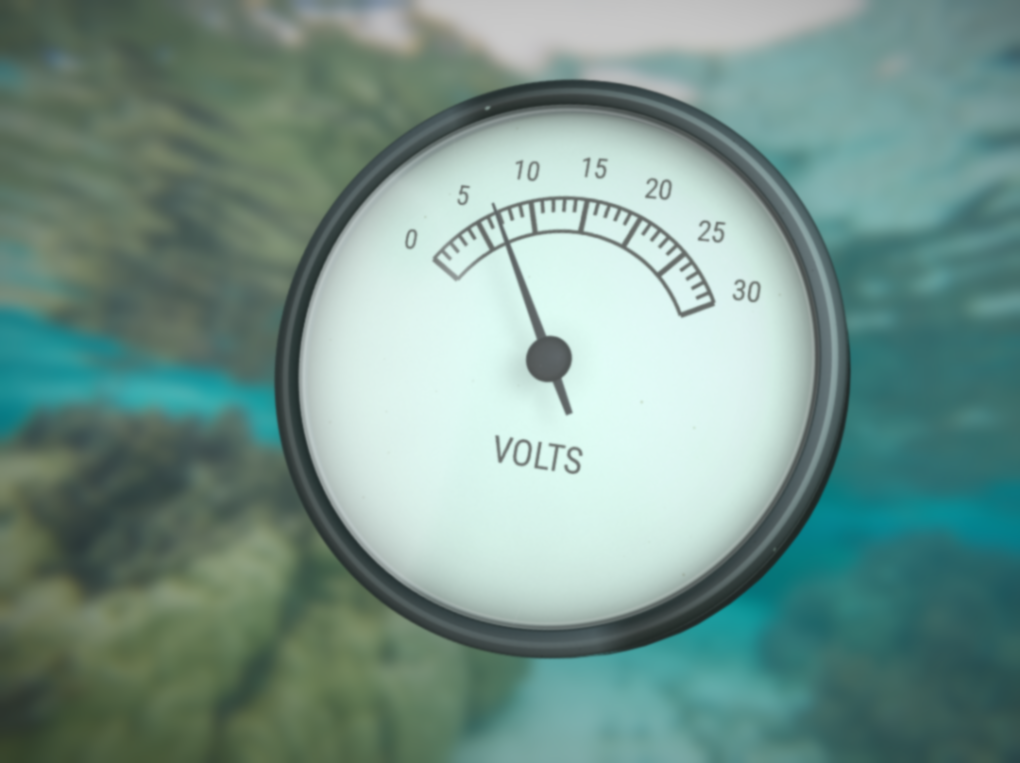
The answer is 7 V
